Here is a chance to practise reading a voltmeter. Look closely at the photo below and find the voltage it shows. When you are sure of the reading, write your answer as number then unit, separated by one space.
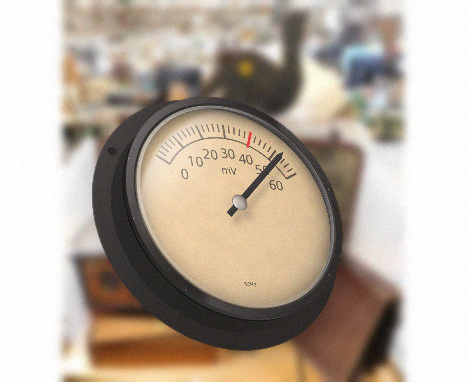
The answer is 52 mV
